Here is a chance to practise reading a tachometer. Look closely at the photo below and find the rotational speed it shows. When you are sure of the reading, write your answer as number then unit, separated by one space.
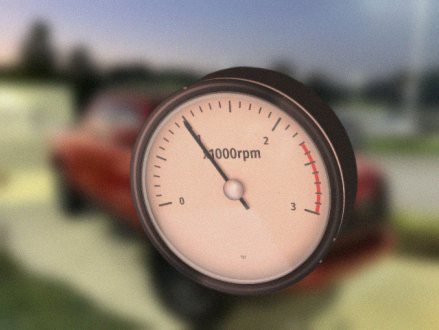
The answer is 1000 rpm
